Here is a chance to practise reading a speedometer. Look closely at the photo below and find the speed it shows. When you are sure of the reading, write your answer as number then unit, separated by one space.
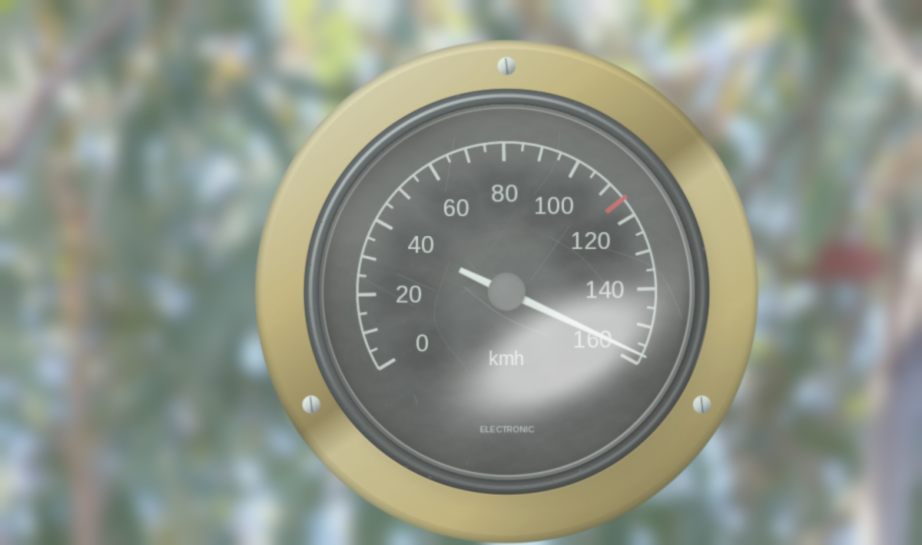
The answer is 157.5 km/h
